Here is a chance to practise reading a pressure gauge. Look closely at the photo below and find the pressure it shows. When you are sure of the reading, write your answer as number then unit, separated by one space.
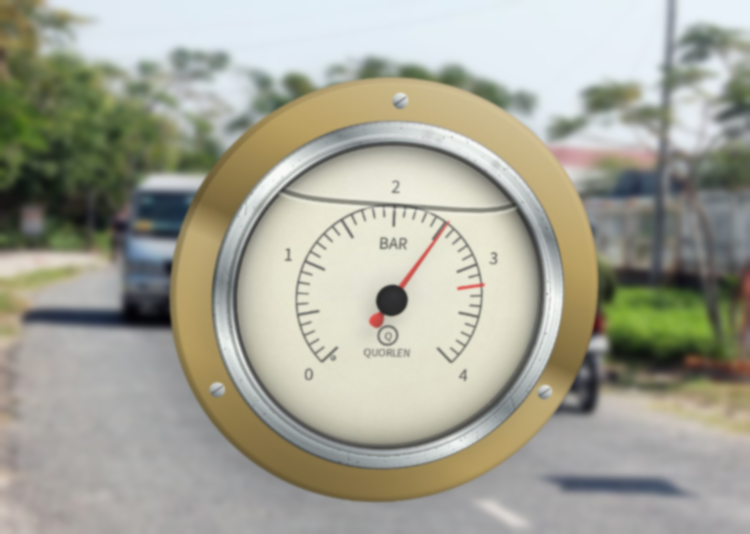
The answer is 2.5 bar
